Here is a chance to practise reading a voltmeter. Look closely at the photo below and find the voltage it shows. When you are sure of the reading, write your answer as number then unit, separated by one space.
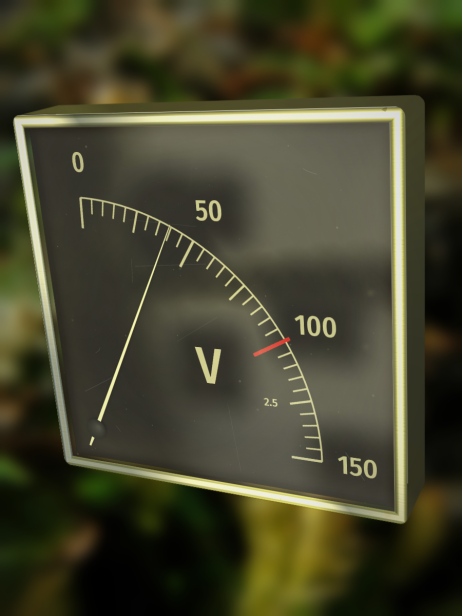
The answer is 40 V
